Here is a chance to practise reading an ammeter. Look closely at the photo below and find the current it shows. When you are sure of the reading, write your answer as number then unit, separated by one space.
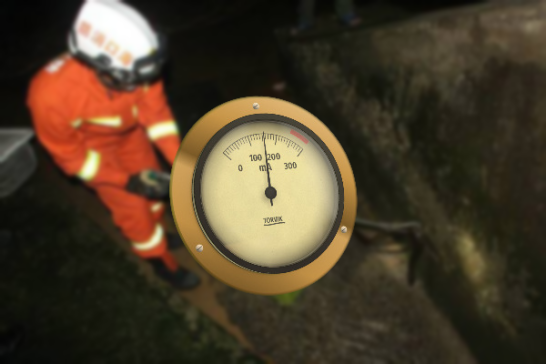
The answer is 150 mA
